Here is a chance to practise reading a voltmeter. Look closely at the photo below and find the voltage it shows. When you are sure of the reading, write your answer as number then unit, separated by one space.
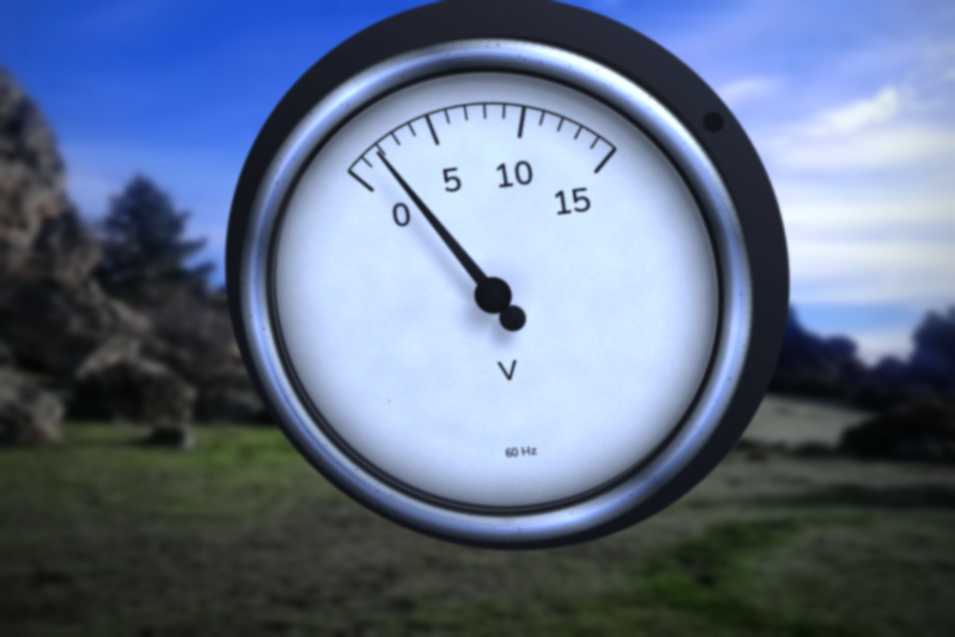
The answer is 2 V
